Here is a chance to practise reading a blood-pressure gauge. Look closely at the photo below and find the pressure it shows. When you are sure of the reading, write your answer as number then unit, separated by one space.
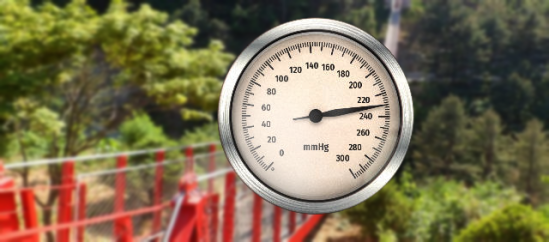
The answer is 230 mmHg
